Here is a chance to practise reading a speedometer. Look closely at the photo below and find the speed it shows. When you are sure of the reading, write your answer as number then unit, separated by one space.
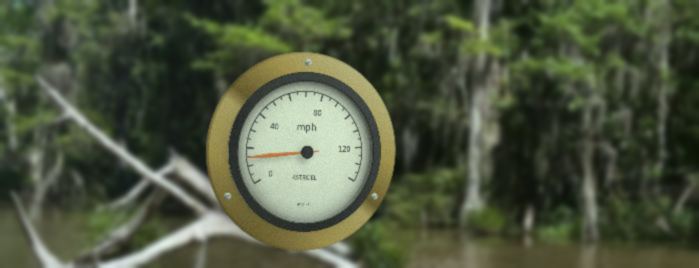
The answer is 15 mph
